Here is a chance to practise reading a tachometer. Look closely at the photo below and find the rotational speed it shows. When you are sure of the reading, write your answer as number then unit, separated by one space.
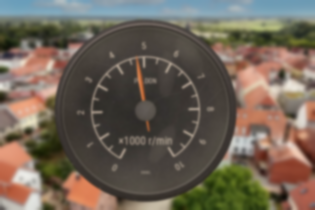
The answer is 4750 rpm
